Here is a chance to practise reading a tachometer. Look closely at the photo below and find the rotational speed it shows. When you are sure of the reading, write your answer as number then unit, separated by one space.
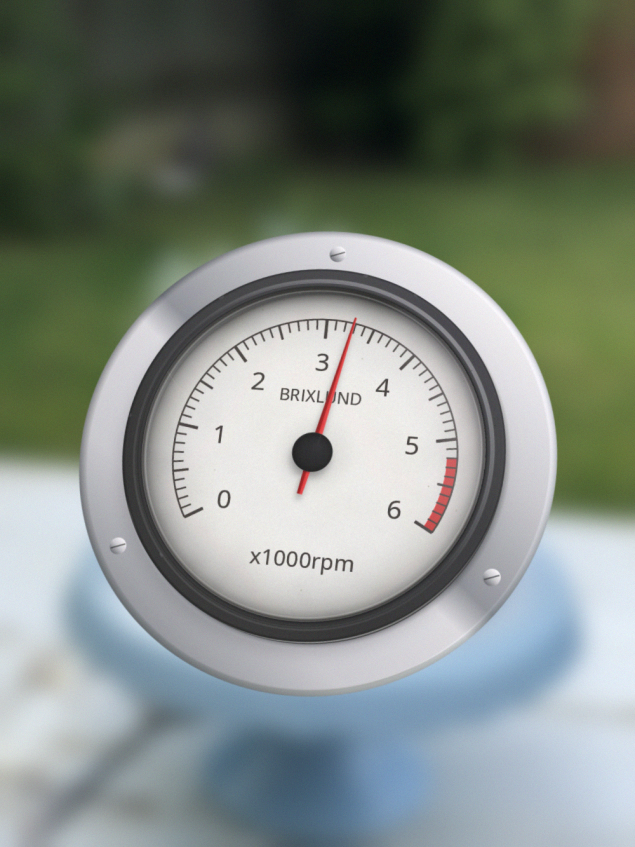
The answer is 3300 rpm
